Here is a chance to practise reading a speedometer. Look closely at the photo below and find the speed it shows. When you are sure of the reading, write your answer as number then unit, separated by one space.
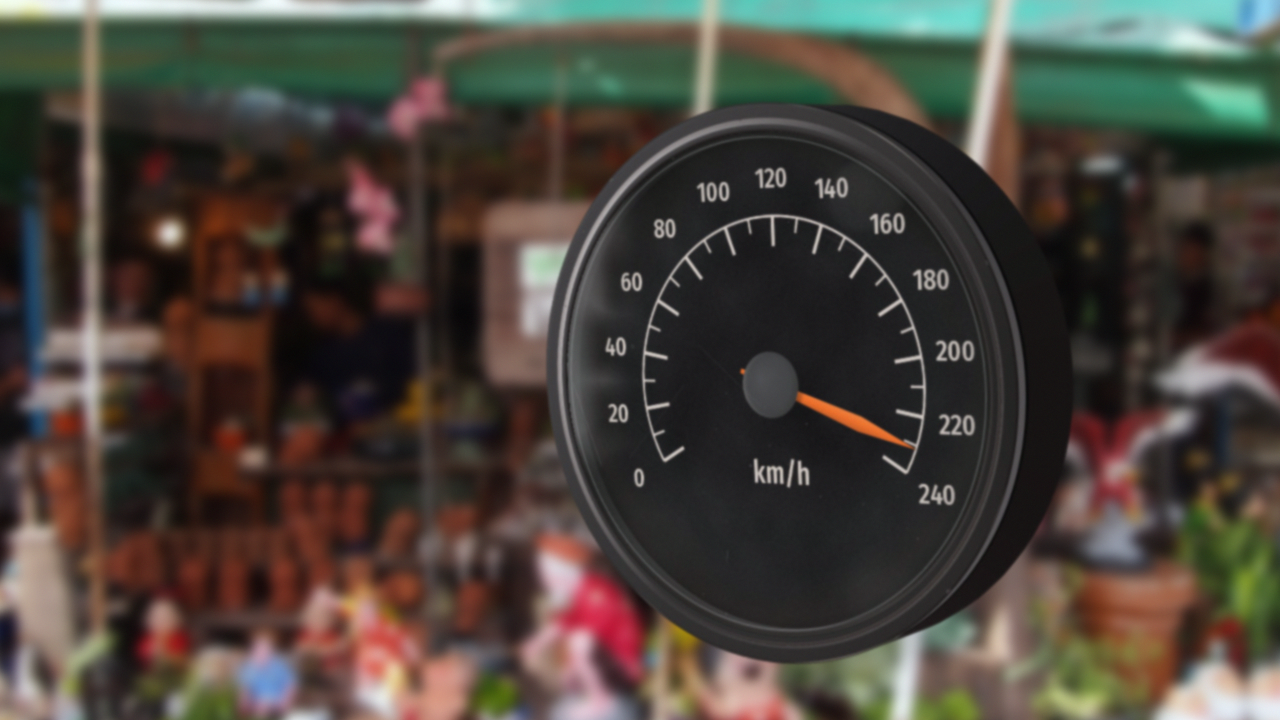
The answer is 230 km/h
